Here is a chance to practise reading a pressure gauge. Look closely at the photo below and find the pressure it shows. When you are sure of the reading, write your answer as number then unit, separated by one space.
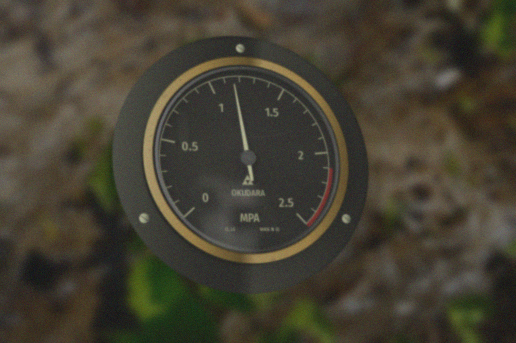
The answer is 1.15 MPa
